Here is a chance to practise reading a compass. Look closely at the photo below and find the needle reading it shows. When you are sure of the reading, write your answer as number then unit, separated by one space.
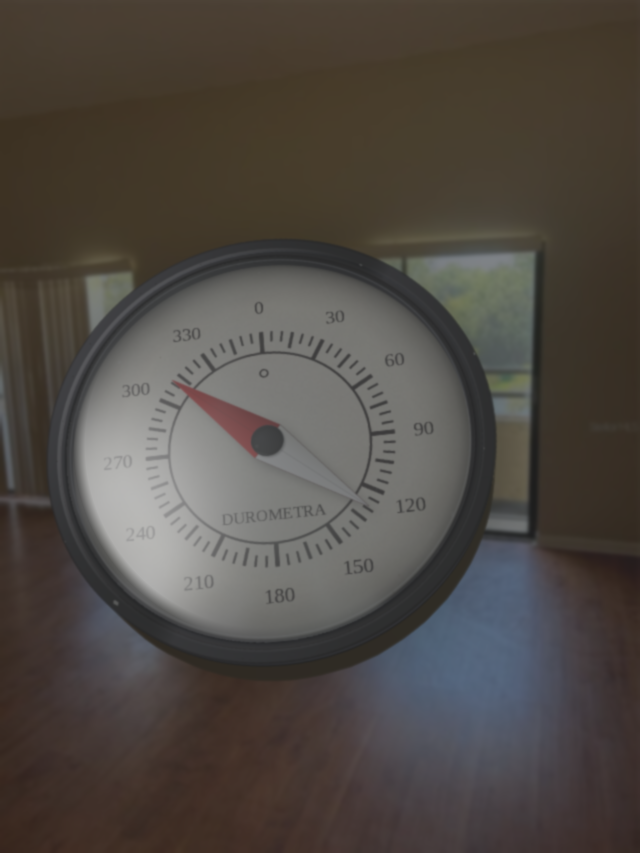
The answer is 310 °
